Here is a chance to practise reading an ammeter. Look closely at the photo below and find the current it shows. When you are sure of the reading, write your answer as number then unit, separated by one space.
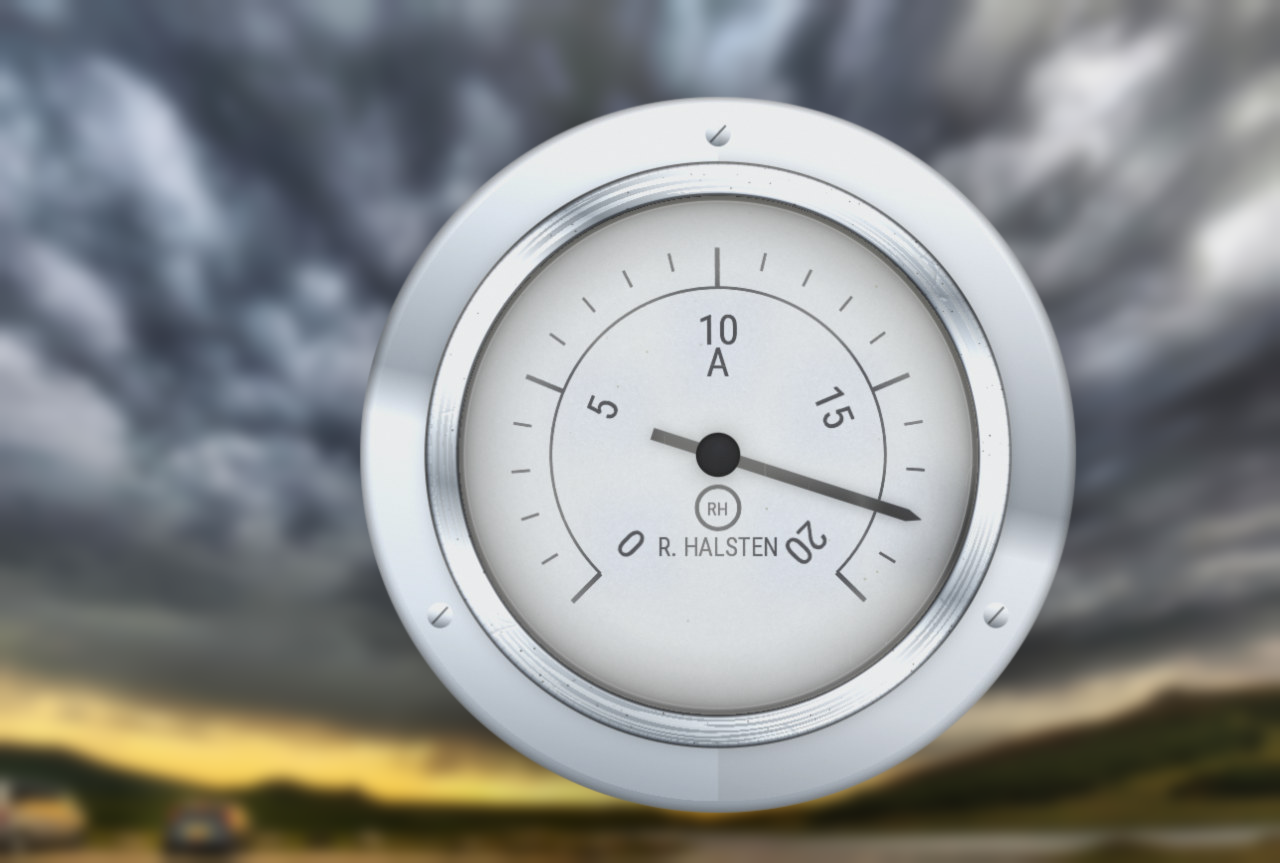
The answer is 18 A
